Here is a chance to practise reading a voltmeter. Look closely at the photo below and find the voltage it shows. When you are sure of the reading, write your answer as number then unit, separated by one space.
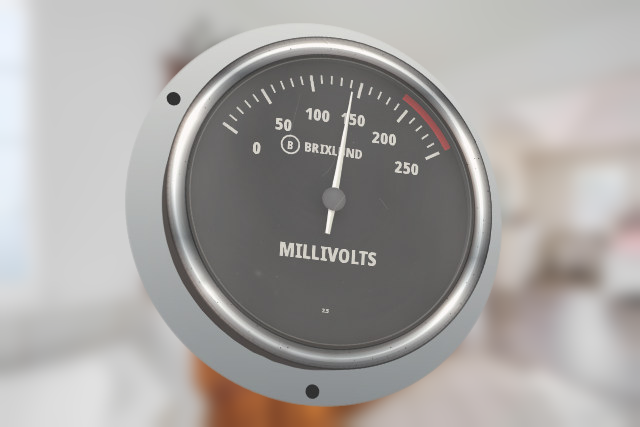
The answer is 140 mV
